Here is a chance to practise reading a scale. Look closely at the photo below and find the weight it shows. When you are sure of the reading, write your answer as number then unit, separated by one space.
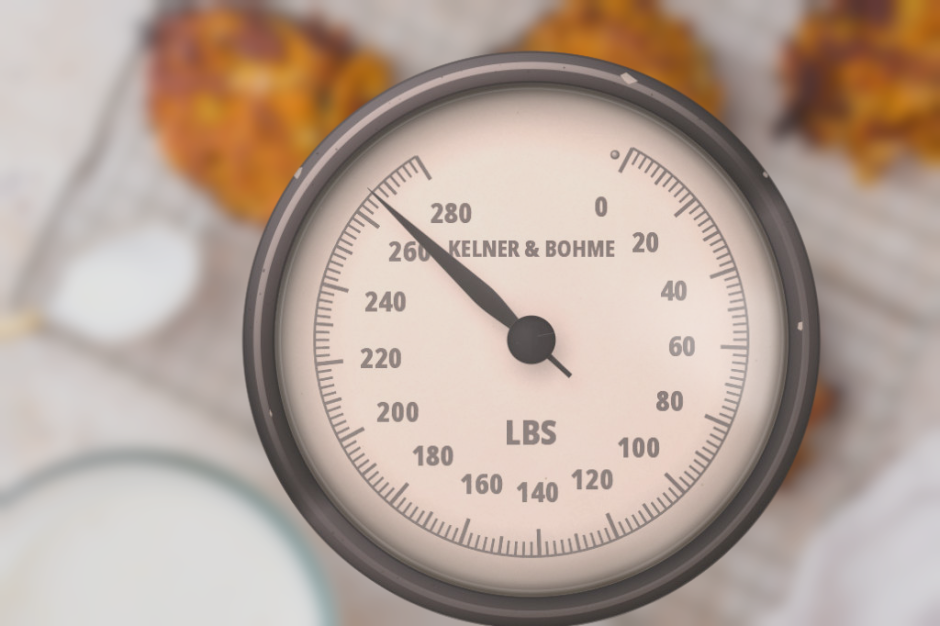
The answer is 266 lb
